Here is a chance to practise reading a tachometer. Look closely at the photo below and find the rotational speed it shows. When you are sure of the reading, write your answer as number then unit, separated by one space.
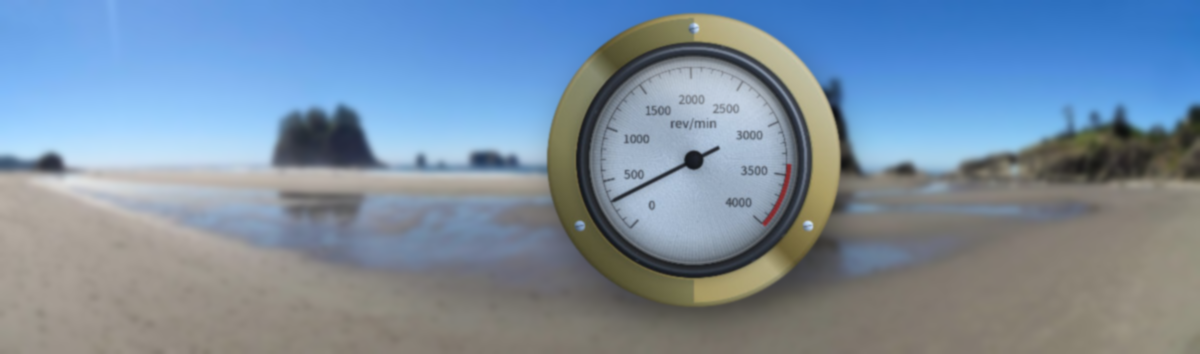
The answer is 300 rpm
